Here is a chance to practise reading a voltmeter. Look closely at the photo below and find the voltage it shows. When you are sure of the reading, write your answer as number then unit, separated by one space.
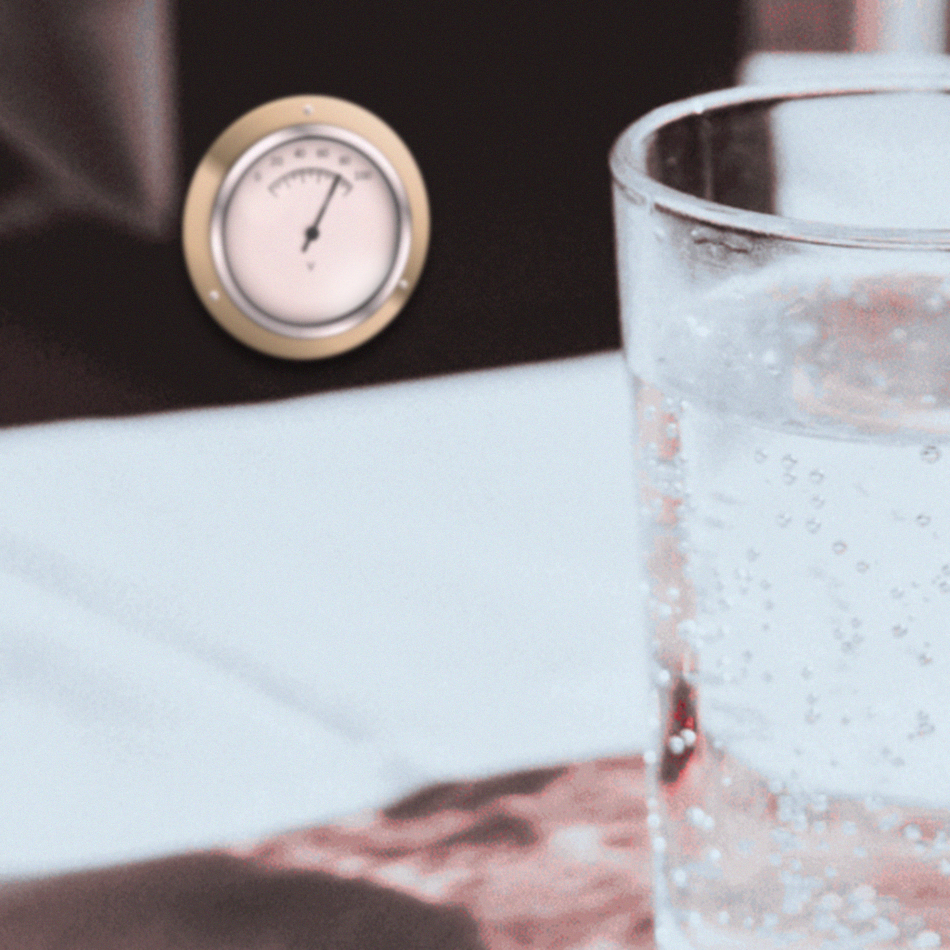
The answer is 80 V
